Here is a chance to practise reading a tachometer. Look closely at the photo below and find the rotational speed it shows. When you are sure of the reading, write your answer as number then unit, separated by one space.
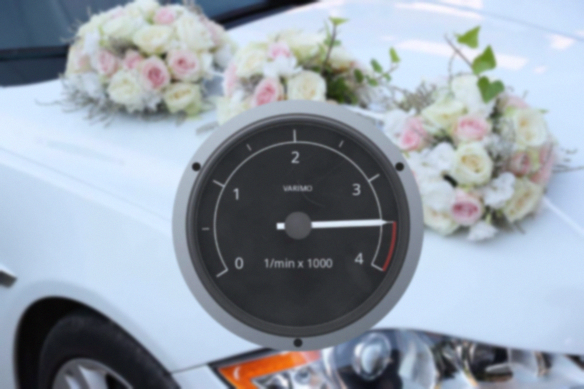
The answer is 3500 rpm
